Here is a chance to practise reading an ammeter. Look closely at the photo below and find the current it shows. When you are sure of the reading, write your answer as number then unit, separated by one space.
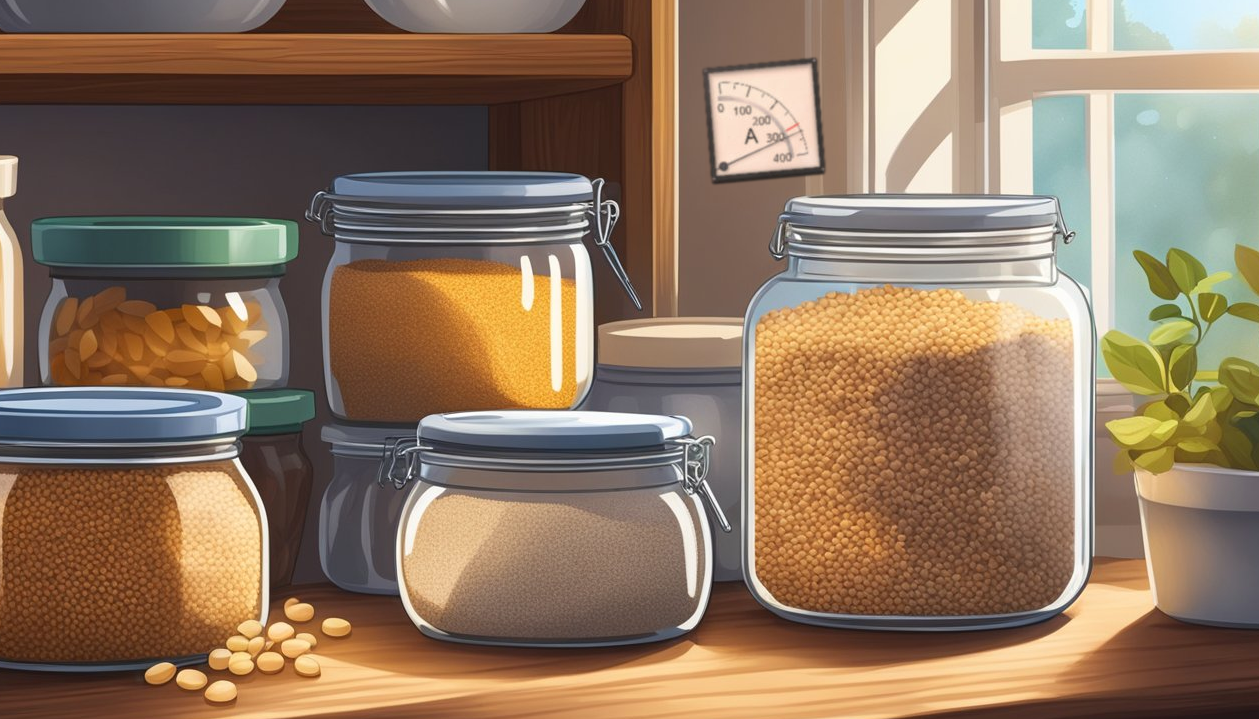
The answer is 325 A
